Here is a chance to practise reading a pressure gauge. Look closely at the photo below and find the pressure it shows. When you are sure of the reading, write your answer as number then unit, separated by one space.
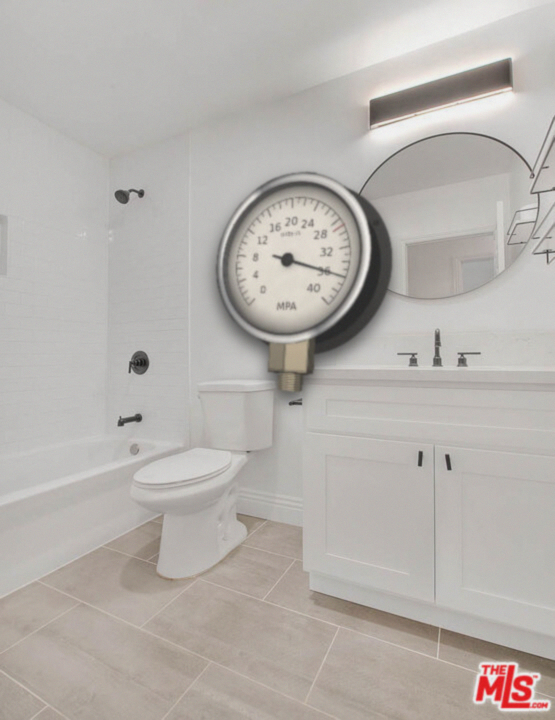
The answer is 36 MPa
